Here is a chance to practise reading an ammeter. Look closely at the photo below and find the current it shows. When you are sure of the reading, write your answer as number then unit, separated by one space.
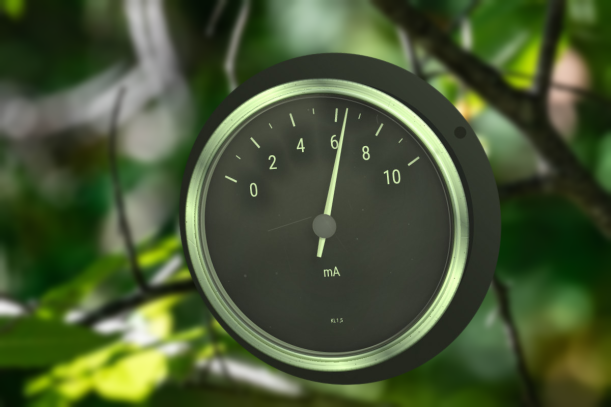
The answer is 6.5 mA
